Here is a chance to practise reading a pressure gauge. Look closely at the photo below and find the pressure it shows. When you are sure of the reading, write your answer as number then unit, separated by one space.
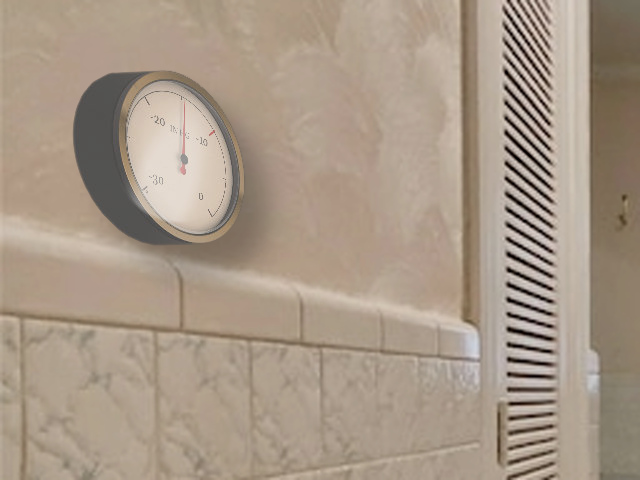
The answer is -15 inHg
